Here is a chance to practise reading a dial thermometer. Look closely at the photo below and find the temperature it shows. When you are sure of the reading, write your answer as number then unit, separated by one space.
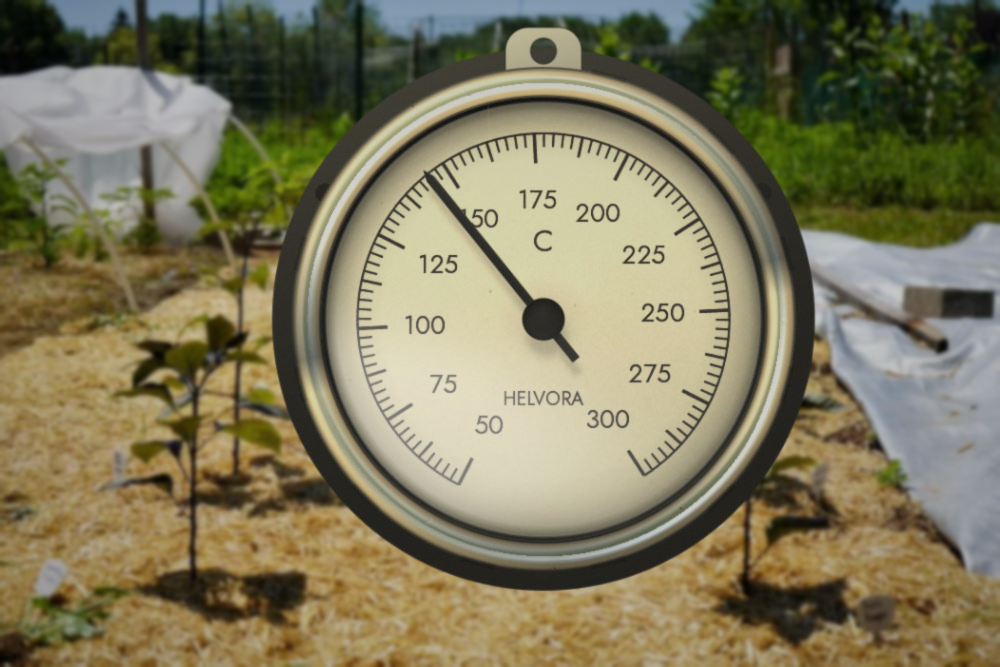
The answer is 145 °C
